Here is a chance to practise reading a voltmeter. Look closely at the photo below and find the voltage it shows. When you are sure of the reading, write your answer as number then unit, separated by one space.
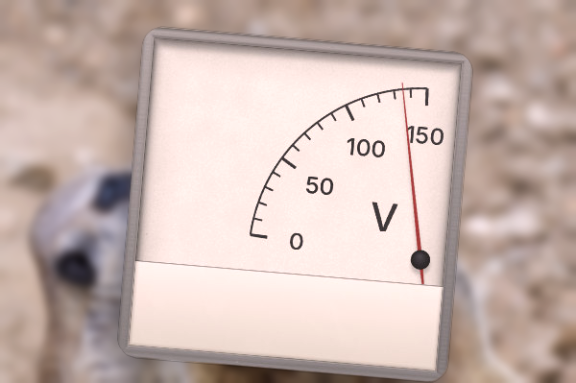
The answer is 135 V
